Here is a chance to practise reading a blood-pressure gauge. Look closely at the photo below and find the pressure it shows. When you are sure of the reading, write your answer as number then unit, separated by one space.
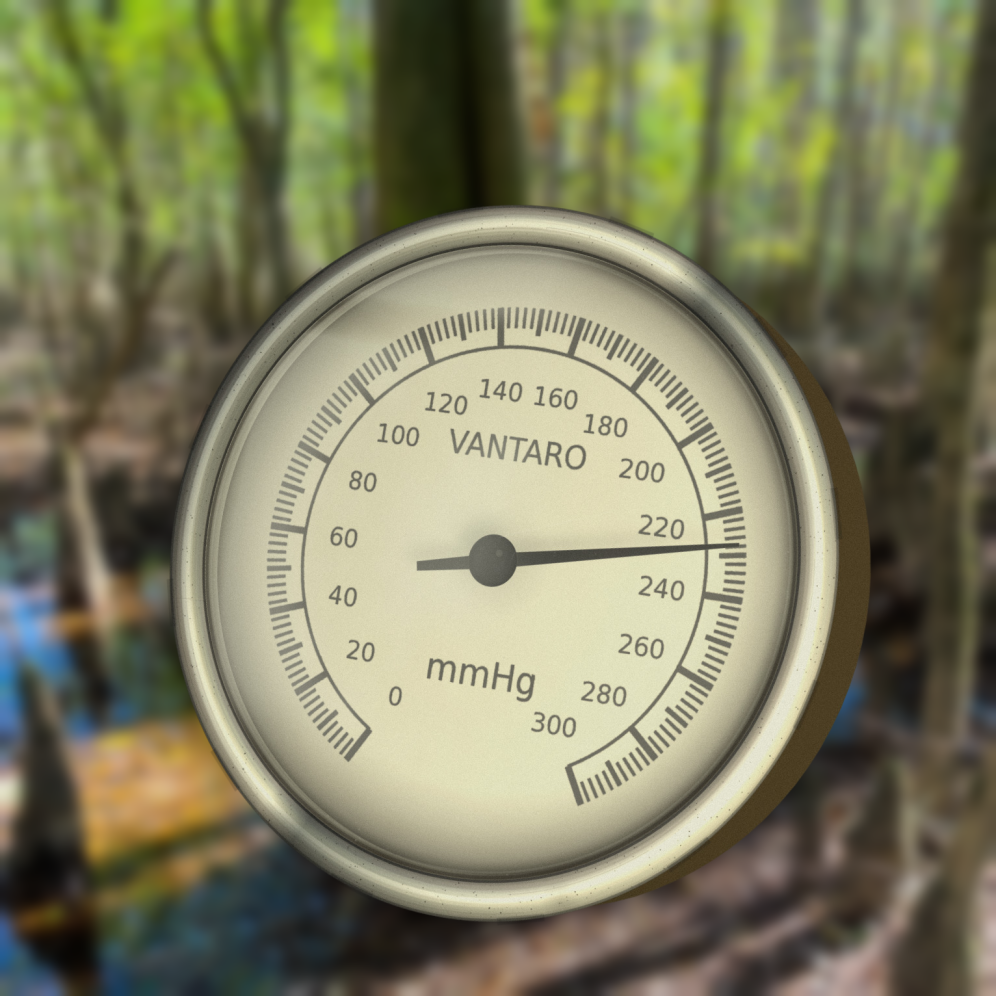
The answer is 228 mmHg
